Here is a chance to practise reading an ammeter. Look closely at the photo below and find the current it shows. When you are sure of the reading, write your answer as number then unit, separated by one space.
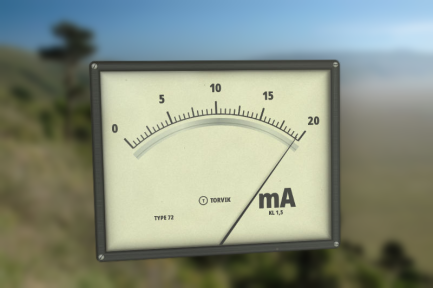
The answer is 19.5 mA
